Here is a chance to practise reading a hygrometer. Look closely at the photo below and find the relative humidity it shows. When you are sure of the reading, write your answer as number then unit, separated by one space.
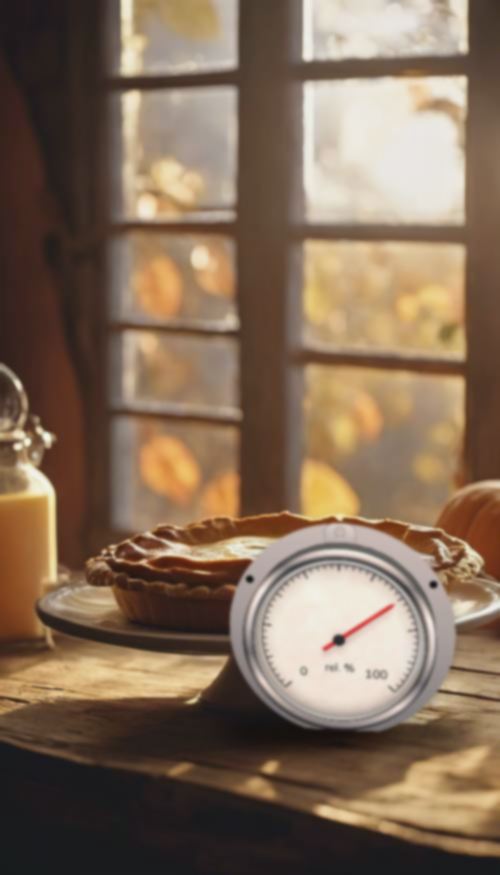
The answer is 70 %
